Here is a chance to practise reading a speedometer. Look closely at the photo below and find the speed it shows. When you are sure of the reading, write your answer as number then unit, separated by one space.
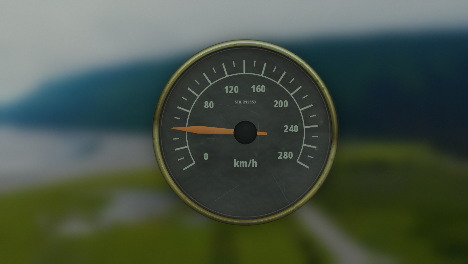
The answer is 40 km/h
